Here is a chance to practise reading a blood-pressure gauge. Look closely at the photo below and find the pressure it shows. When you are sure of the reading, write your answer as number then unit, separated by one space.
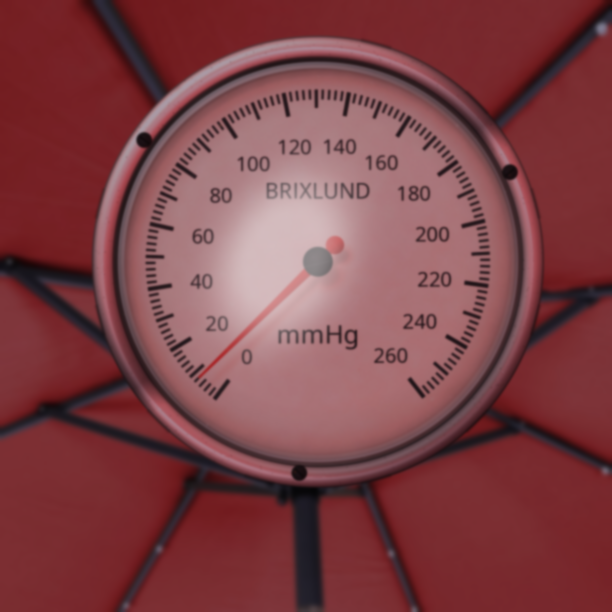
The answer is 8 mmHg
